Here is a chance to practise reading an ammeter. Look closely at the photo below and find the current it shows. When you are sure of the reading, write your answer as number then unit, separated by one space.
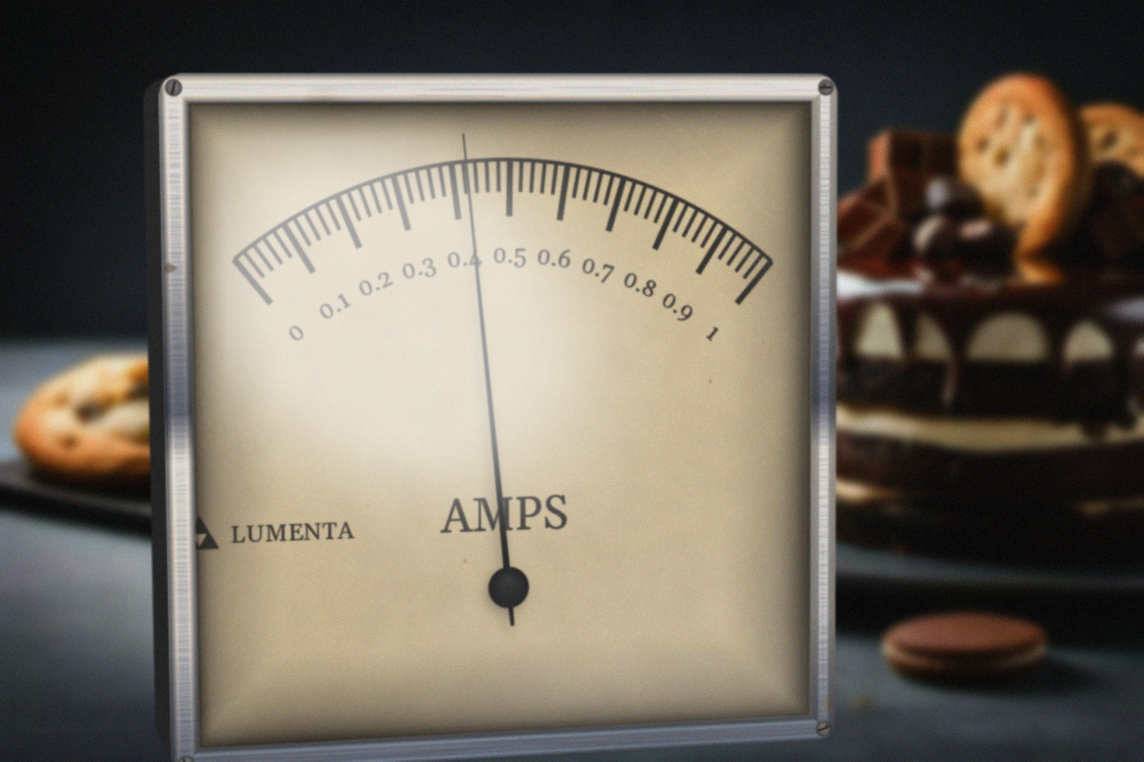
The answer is 0.42 A
